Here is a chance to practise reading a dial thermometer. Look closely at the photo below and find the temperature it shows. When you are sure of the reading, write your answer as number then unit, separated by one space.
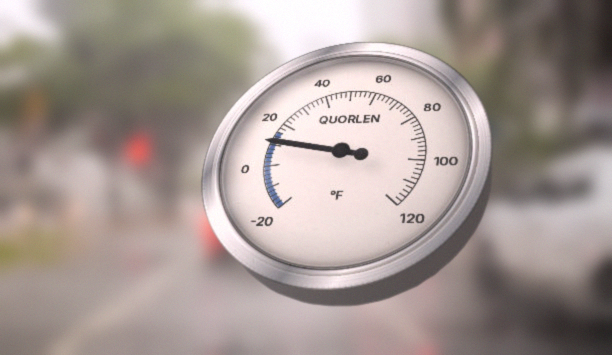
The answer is 10 °F
